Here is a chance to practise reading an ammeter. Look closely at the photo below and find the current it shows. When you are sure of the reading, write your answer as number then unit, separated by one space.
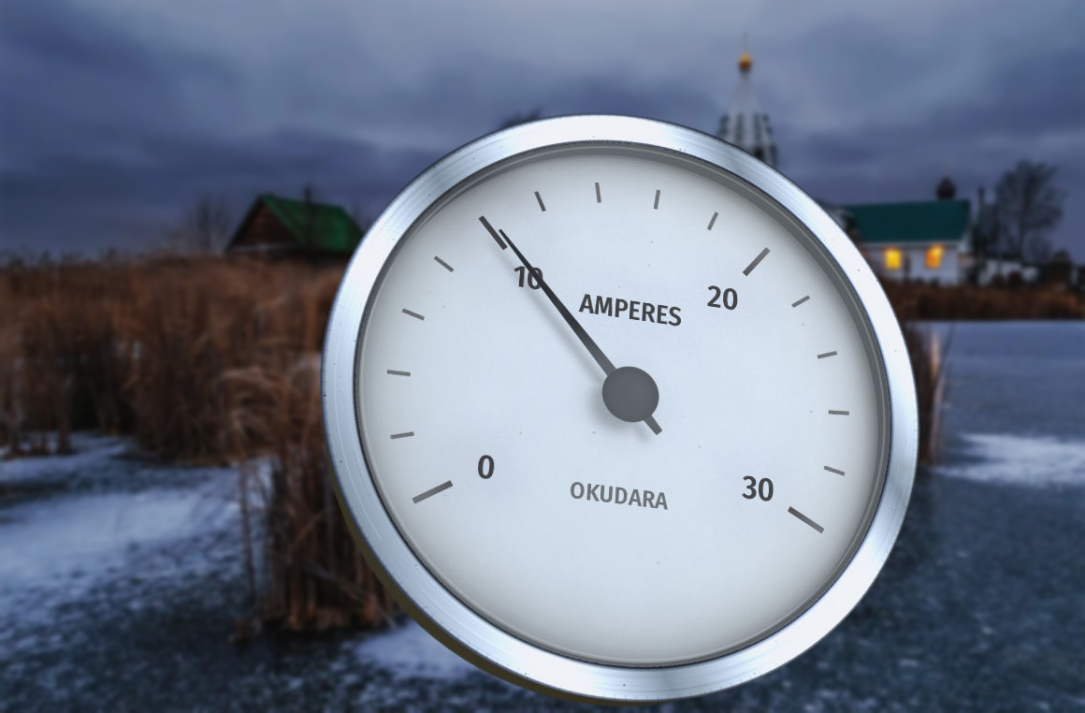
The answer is 10 A
